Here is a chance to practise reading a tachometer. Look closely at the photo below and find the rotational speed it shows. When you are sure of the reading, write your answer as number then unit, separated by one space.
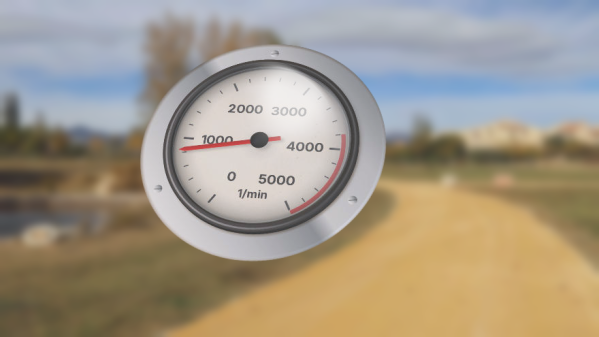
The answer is 800 rpm
